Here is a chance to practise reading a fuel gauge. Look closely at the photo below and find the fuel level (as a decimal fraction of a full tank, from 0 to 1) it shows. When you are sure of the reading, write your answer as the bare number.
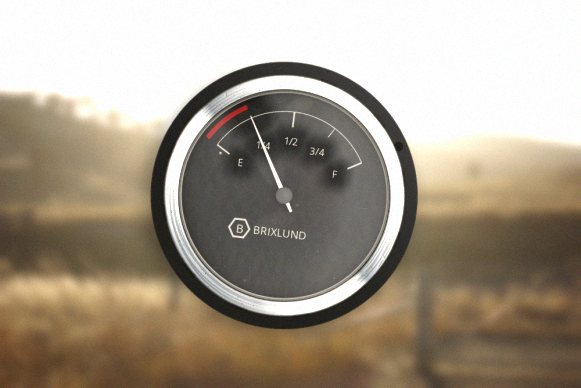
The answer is 0.25
